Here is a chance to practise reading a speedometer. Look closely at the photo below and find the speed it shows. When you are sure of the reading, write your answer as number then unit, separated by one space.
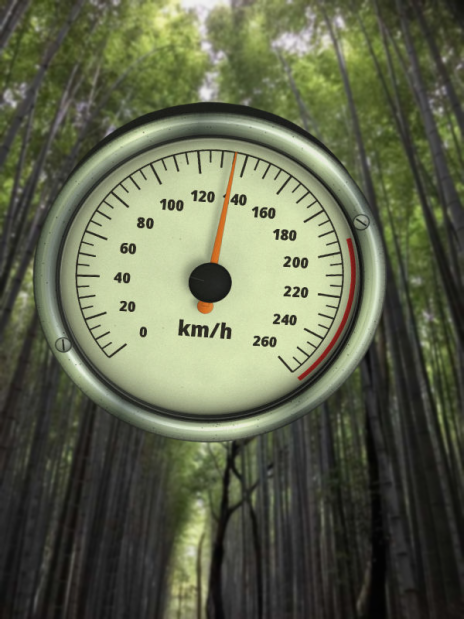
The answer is 135 km/h
